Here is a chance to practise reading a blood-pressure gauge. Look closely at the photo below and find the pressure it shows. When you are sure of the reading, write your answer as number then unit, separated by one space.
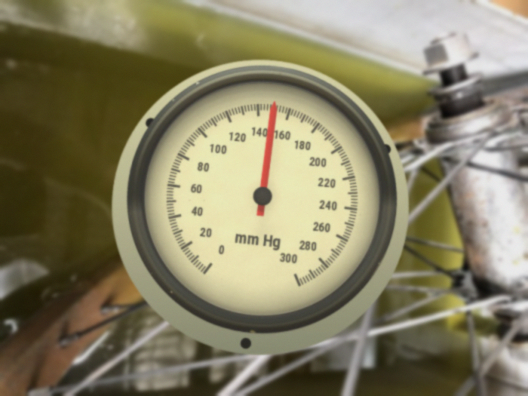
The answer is 150 mmHg
